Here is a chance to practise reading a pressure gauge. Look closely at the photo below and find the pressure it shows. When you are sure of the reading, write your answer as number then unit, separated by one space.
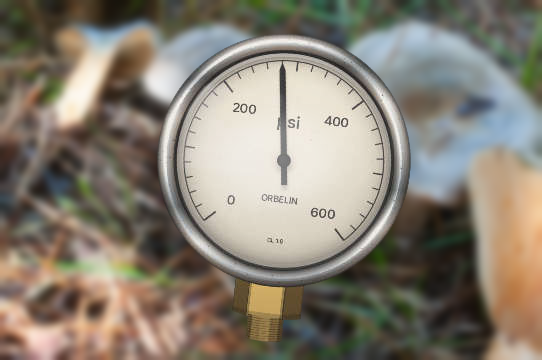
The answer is 280 psi
